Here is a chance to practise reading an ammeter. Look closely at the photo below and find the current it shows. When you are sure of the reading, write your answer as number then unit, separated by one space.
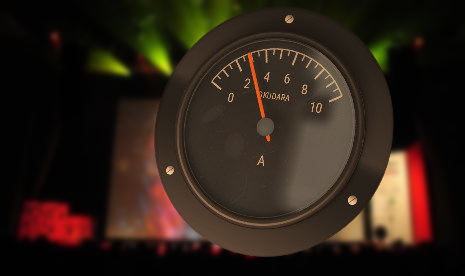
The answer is 3 A
